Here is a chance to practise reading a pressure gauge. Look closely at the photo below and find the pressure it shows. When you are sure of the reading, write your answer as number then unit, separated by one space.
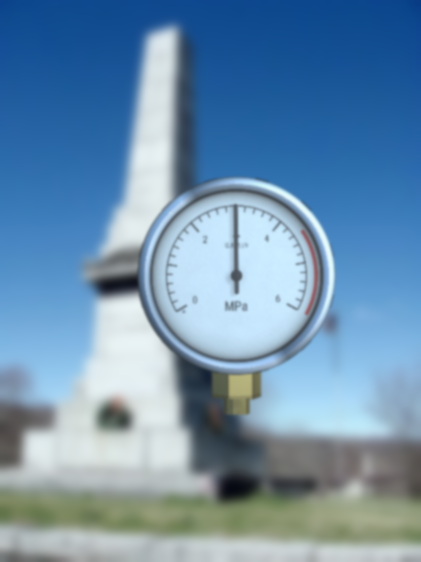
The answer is 3 MPa
